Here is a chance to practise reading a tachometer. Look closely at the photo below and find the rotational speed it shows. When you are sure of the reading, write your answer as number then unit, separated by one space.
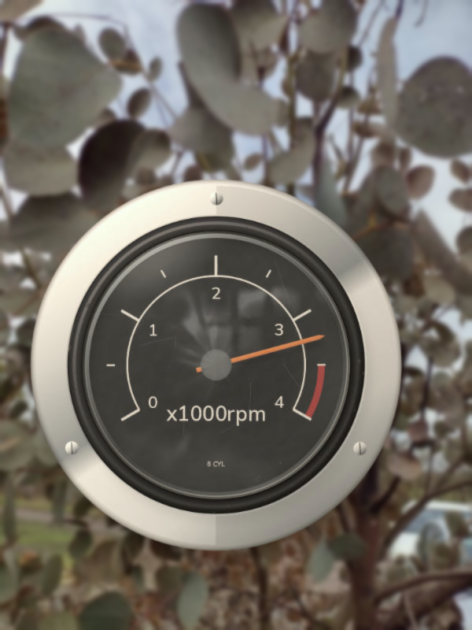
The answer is 3250 rpm
